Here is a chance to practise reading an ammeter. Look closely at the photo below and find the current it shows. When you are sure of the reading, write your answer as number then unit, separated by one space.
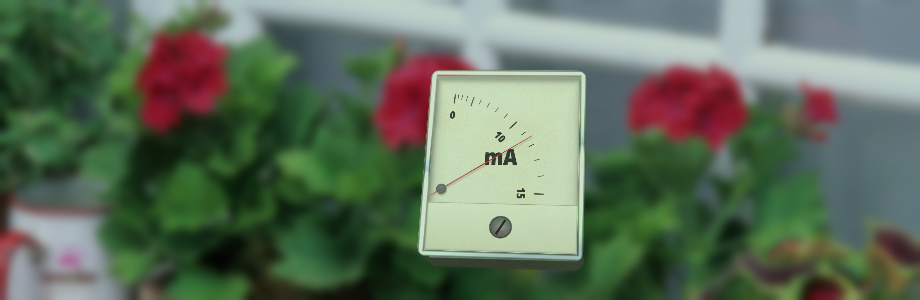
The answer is 11.5 mA
